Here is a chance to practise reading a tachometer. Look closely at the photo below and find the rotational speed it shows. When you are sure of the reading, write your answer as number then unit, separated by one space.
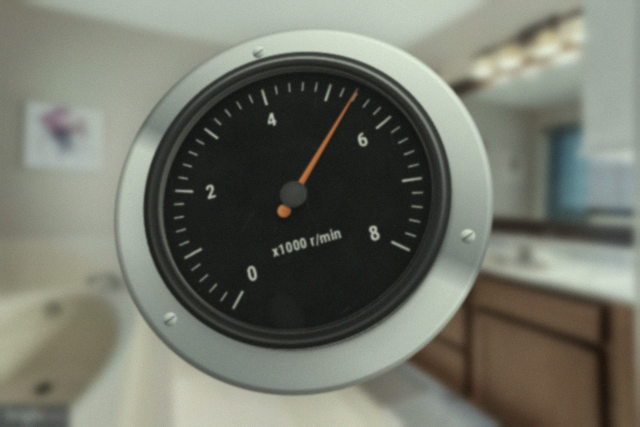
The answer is 5400 rpm
